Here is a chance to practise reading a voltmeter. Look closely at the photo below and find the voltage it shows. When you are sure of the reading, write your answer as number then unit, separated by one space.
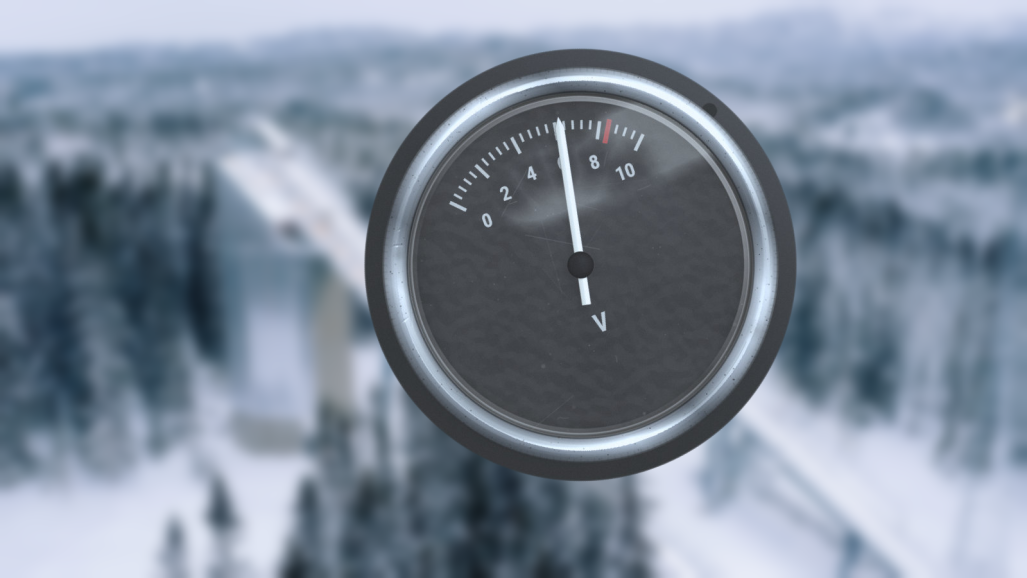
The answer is 6.2 V
